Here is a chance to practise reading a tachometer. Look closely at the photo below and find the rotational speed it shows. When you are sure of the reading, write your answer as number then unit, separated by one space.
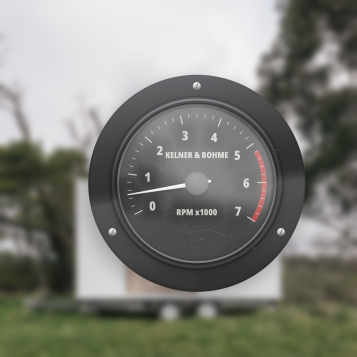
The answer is 500 rpm
